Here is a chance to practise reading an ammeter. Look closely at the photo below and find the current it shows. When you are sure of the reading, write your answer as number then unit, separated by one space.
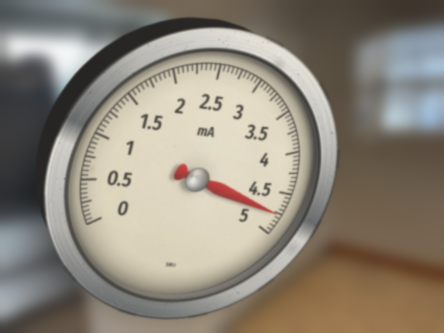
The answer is 4.75 mA
